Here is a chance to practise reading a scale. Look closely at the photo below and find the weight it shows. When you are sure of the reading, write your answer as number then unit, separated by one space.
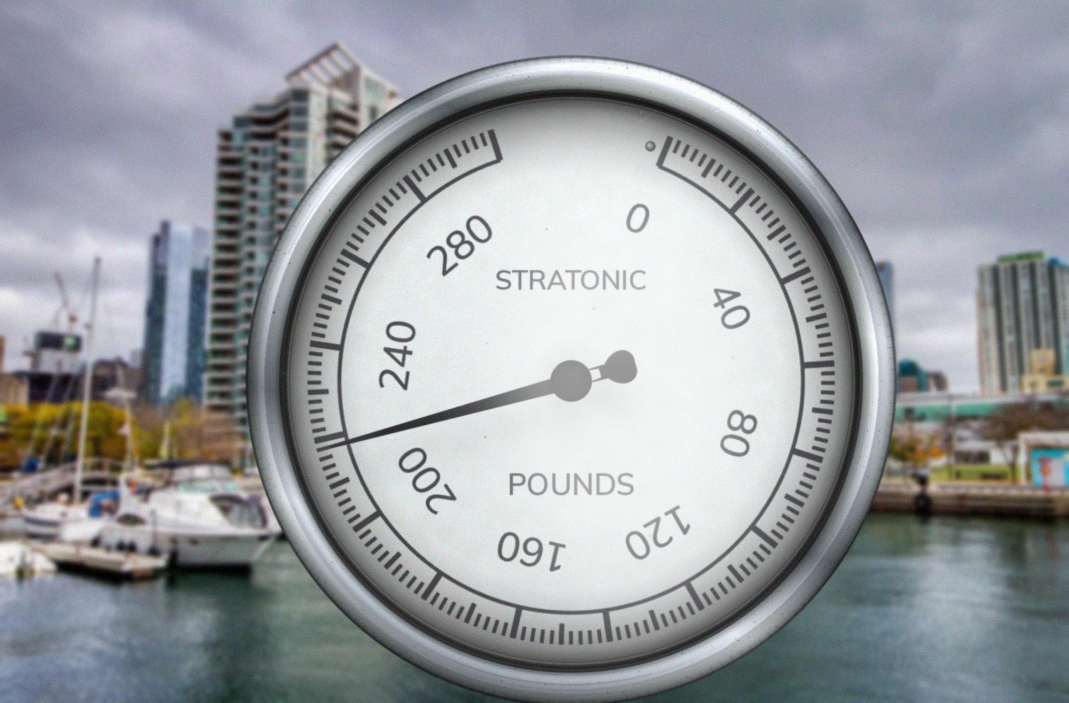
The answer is 218 lb
